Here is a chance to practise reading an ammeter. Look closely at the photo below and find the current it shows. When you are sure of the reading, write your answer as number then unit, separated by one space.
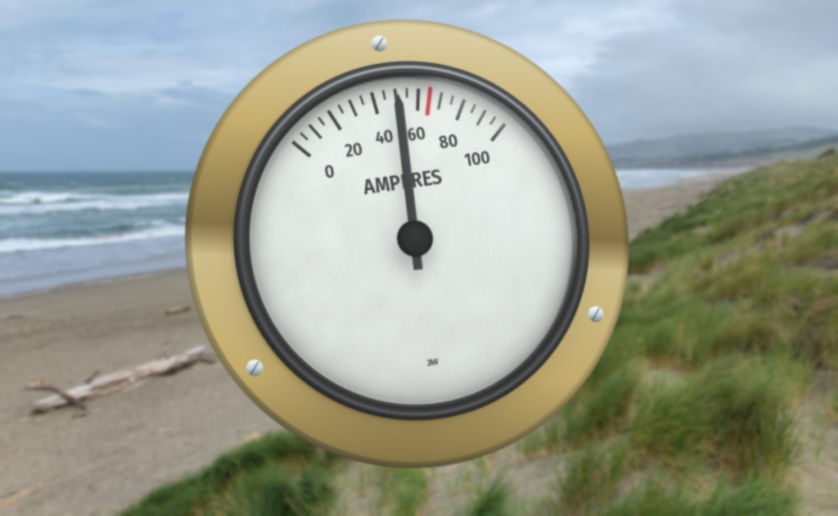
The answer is 50 A
